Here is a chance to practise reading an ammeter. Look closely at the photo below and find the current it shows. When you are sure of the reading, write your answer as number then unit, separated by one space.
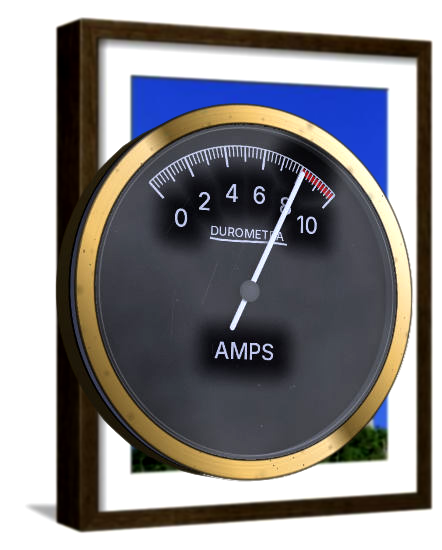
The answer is 8 A
